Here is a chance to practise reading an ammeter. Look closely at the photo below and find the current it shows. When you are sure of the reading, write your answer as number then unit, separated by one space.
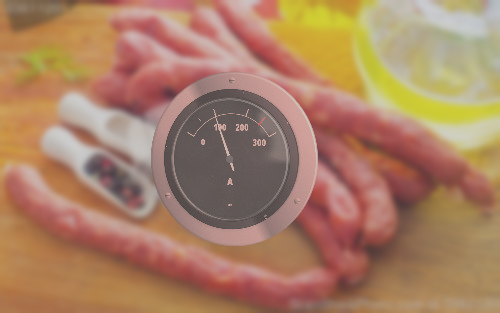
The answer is 100 A
